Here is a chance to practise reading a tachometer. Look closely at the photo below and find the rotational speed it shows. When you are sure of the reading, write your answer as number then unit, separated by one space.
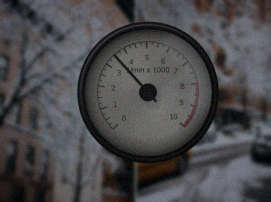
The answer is 3500 rpm
